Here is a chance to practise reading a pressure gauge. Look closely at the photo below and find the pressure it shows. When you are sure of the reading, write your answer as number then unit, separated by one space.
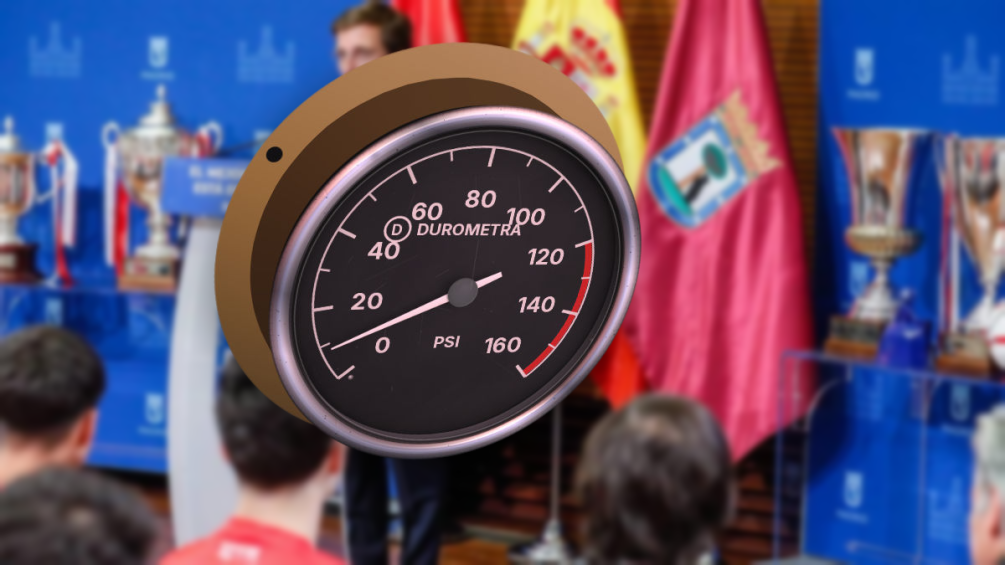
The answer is 10 psi
